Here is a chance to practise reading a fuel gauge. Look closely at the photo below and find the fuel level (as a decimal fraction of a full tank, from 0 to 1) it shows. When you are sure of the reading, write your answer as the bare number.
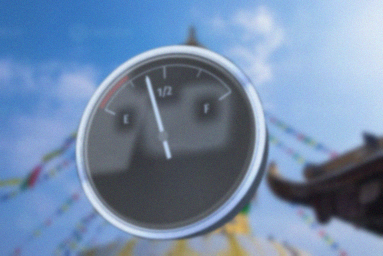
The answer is 0.375
